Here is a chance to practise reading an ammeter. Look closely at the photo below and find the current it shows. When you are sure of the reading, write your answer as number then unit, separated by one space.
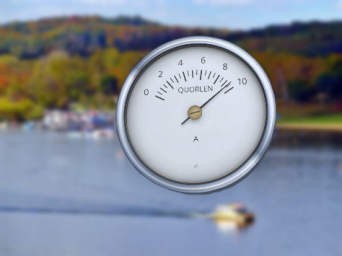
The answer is 9.5 A
